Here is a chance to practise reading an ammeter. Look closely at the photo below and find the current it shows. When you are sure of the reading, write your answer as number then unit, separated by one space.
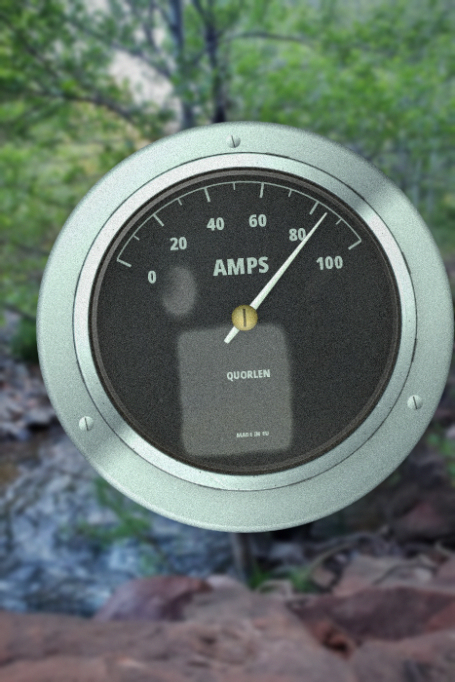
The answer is 85 A
